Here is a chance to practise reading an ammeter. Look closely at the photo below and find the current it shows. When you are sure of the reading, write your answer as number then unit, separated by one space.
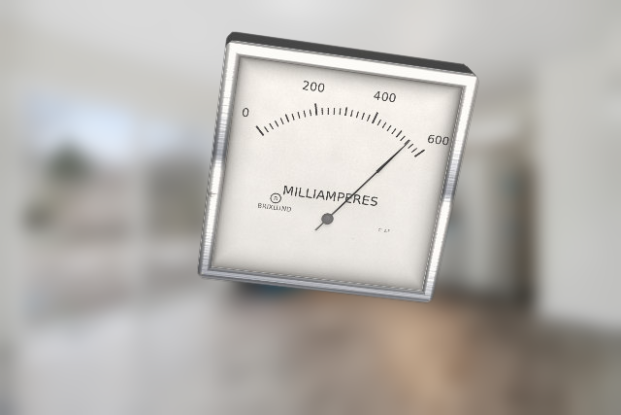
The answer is 540 mA
